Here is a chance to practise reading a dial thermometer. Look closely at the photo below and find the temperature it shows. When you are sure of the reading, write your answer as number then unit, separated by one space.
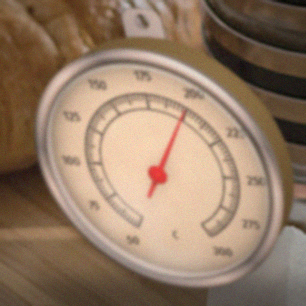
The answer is 200 °C
